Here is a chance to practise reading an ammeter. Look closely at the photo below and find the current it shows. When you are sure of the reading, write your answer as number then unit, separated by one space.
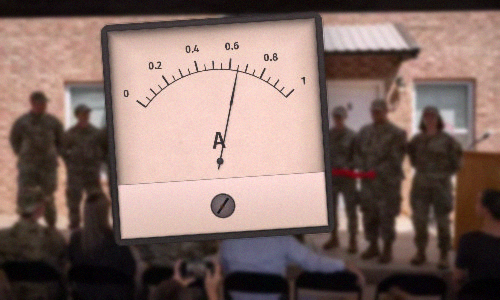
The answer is 0.65 A
